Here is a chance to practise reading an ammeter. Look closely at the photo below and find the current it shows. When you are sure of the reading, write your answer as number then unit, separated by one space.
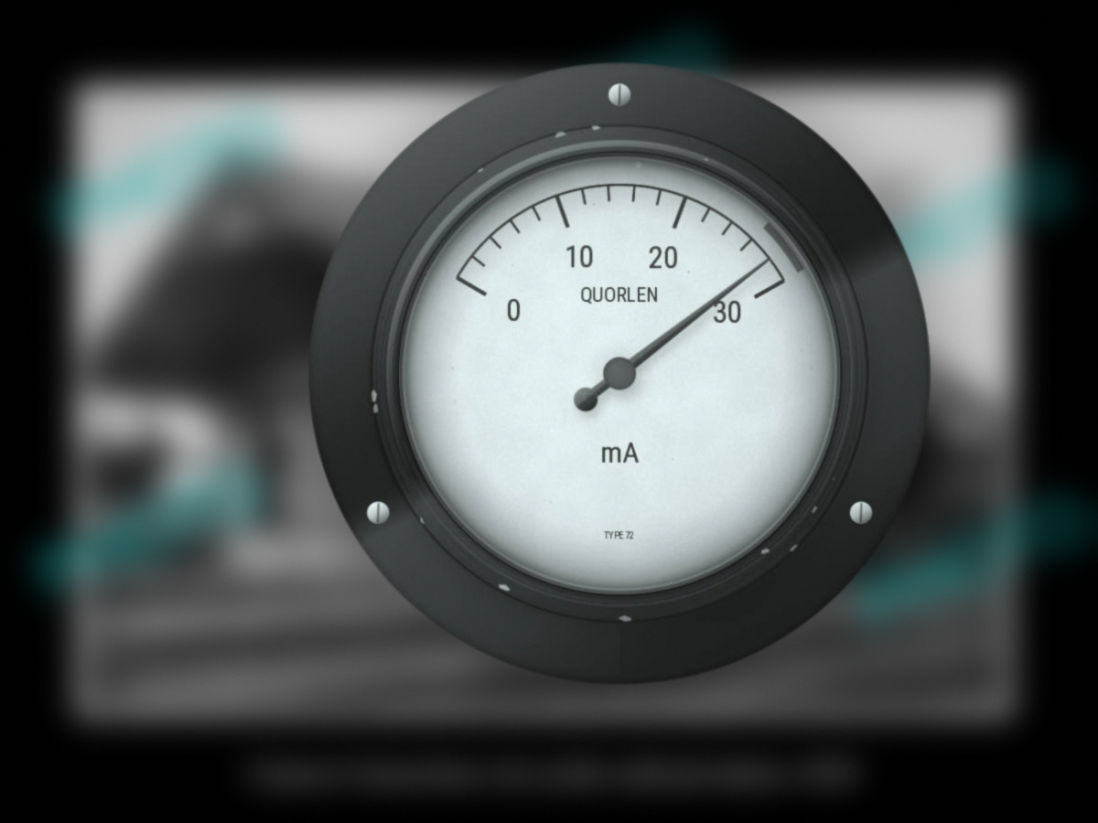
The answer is 28 mA
